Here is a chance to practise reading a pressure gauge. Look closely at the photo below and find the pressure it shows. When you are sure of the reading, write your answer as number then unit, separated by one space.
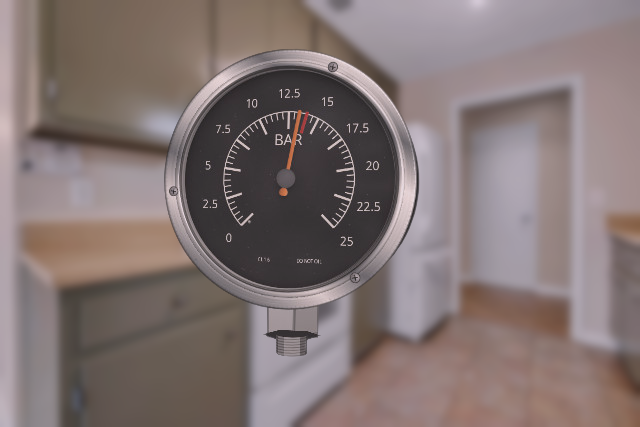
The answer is 13.5 bar
